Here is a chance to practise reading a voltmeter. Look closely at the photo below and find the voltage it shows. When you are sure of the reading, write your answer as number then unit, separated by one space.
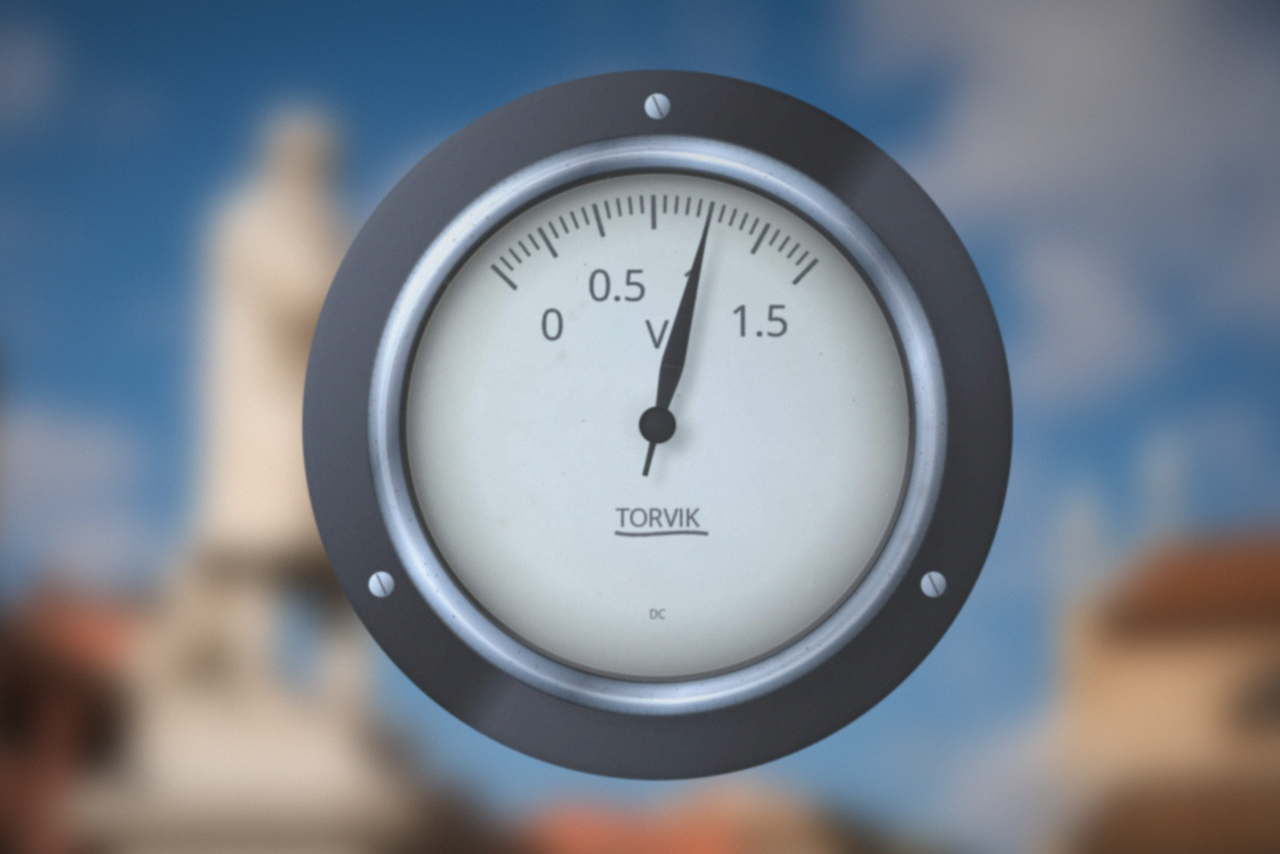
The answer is 1 V
